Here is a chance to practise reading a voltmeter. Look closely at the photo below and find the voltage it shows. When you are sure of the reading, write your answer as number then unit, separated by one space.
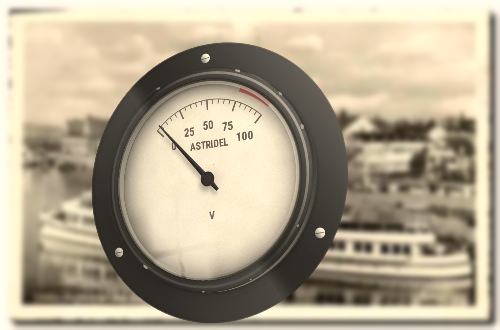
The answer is 5 V
